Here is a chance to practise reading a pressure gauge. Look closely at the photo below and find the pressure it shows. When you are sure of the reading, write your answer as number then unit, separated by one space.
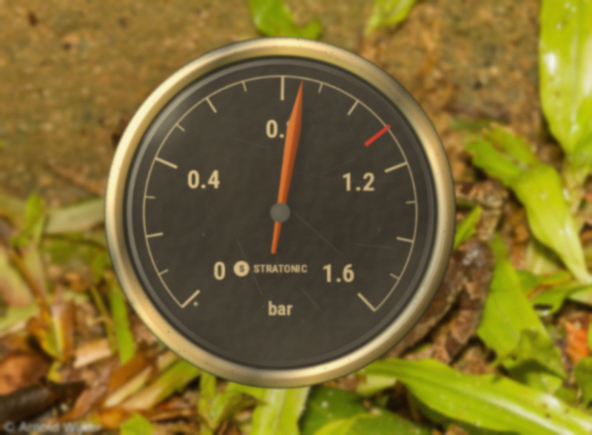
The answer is 0.85 bar
